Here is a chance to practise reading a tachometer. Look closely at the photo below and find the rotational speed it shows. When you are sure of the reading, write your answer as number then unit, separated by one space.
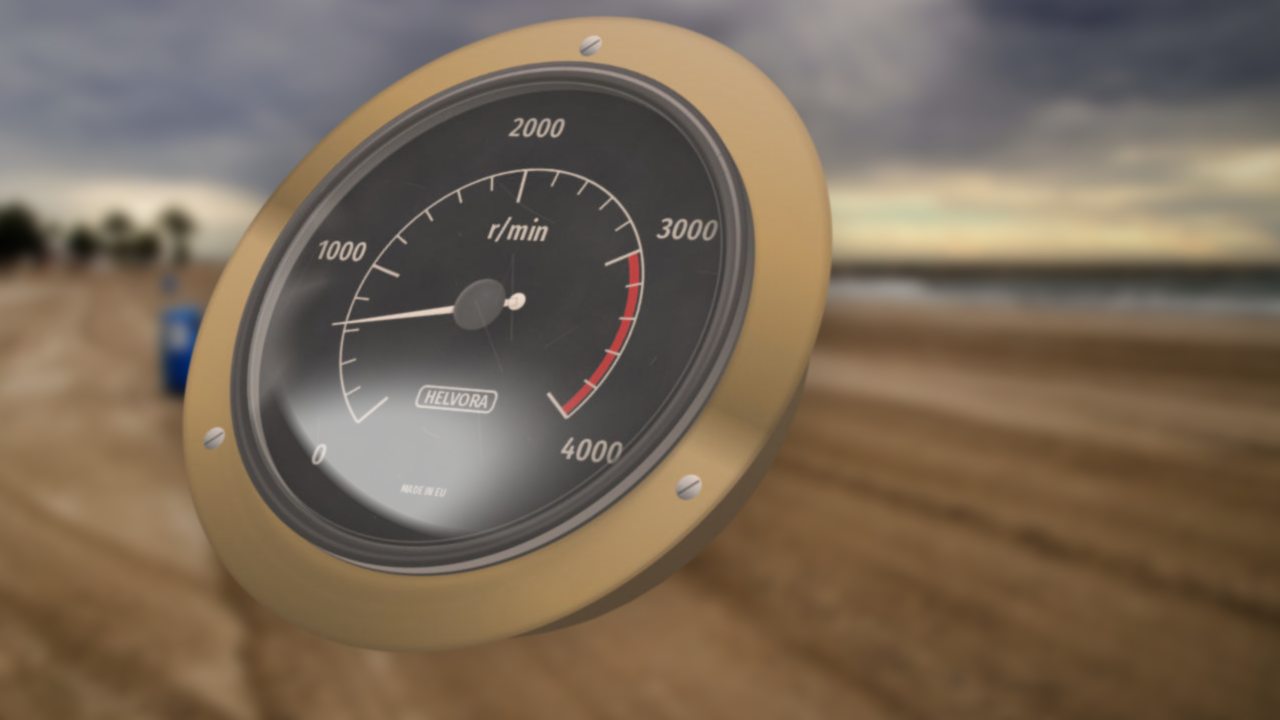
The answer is 600 rpm
